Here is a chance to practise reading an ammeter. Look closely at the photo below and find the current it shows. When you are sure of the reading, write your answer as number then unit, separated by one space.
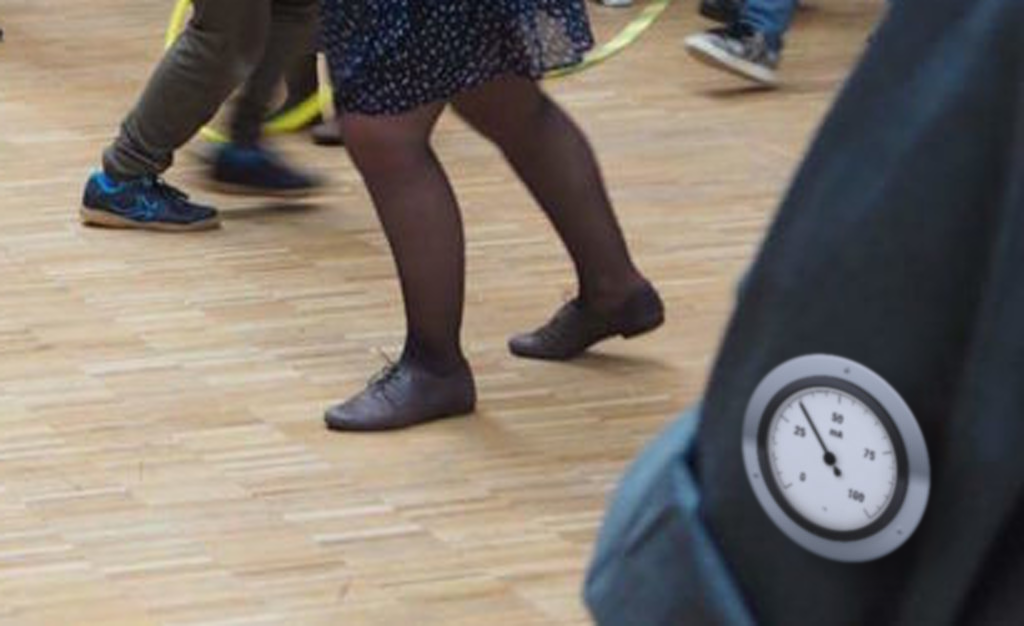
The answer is 35 mA
